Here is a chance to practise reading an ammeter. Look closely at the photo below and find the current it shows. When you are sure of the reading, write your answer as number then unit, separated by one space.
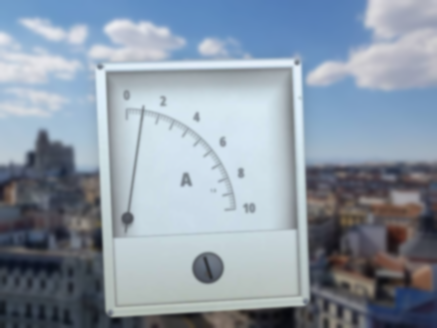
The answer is 1 A
